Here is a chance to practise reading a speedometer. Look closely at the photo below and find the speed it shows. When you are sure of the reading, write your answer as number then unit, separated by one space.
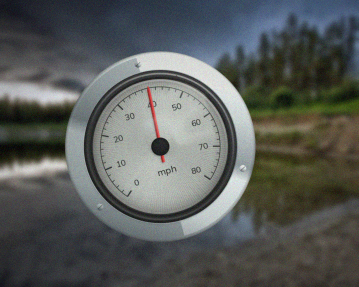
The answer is 40 mph
